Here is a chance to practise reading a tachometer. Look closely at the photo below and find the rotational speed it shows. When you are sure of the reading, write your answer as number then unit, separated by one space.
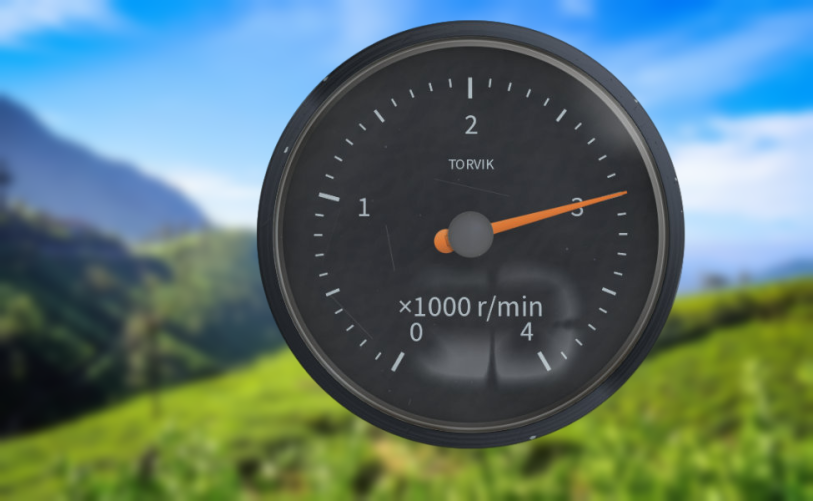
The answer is 3000 rpm
